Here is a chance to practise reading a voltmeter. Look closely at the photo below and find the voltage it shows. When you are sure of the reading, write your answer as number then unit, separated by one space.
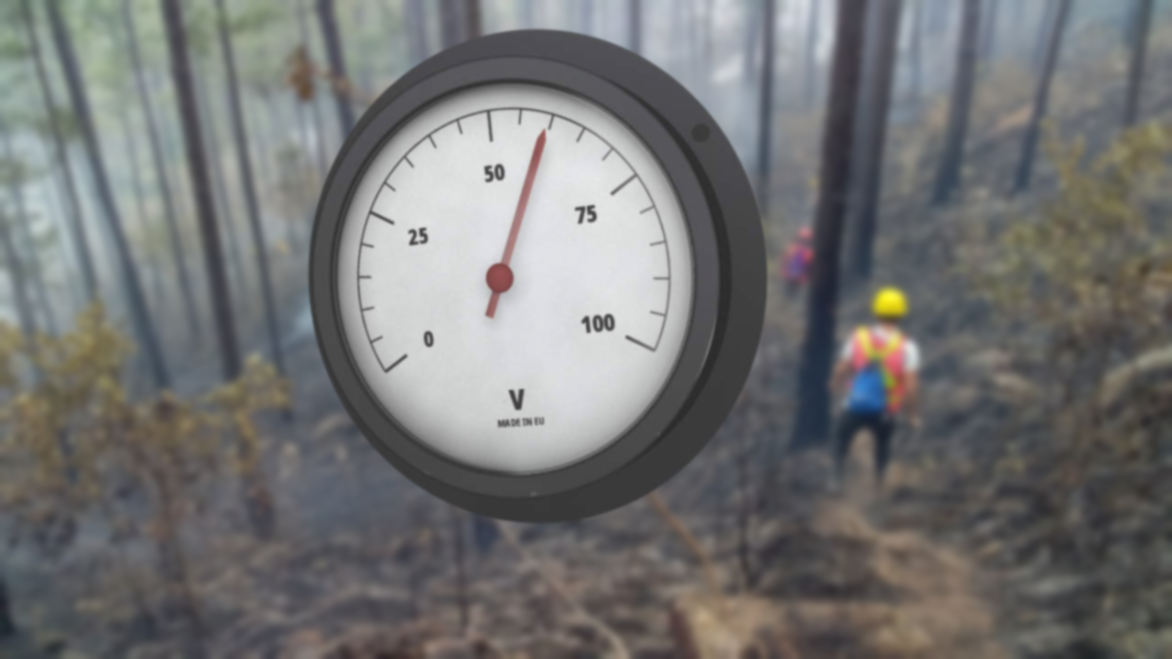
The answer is 60 V
